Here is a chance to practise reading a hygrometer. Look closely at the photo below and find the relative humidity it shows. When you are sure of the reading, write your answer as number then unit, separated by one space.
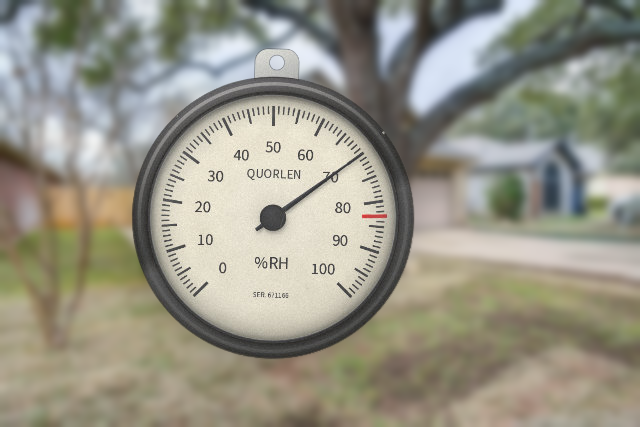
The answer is 70 %
